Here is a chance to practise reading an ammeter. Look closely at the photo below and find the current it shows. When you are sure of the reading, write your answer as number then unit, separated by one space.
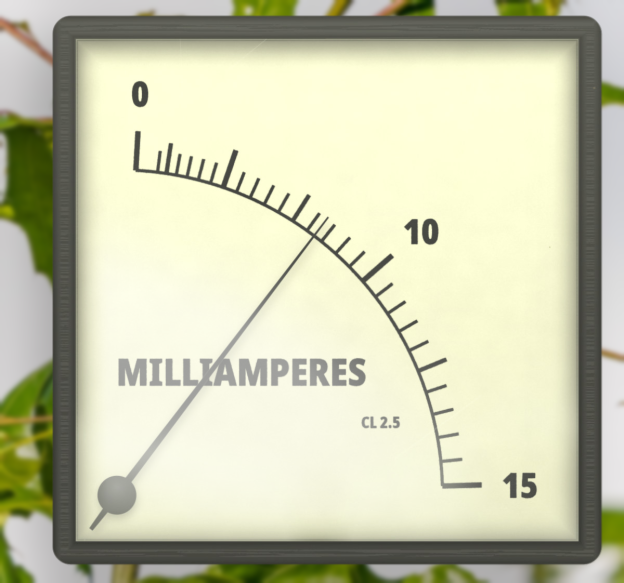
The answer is 8.25 mA
